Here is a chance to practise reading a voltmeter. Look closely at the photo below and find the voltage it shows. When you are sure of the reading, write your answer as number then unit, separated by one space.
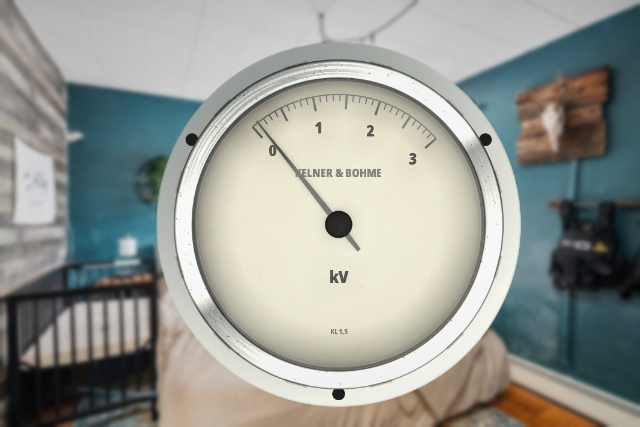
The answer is 0.1 kV
